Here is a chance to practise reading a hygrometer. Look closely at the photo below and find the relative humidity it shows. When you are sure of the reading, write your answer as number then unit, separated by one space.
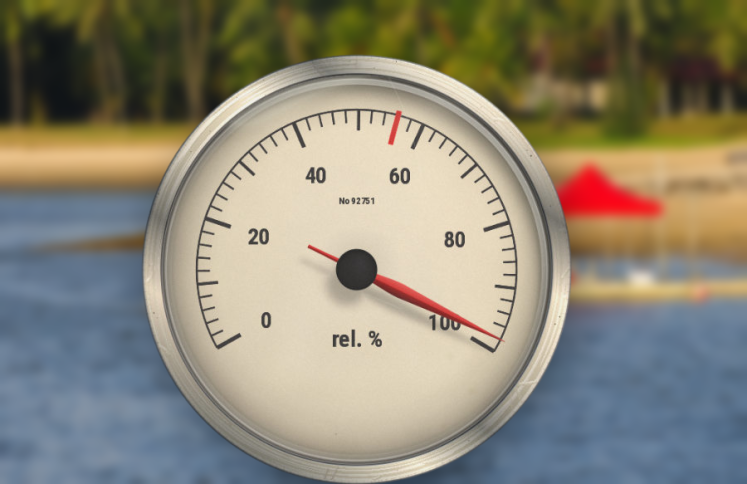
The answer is 98 %
